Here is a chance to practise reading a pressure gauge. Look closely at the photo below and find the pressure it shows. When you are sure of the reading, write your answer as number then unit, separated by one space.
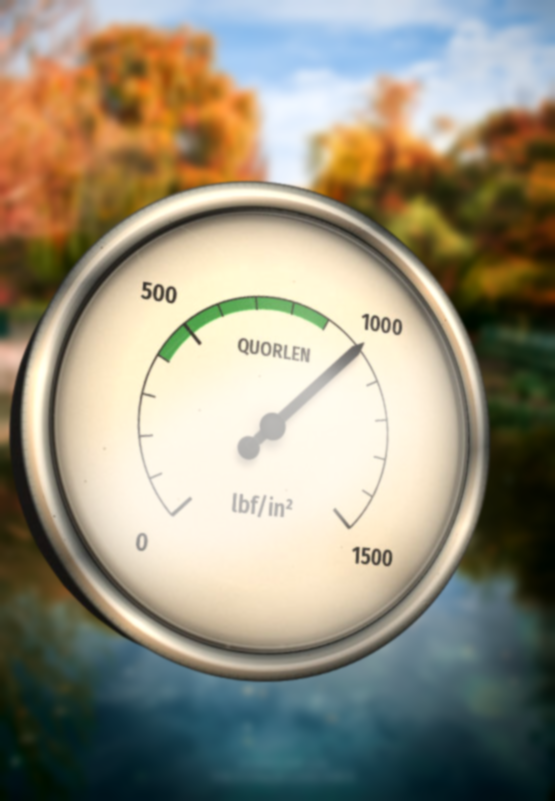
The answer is 1000 psi
